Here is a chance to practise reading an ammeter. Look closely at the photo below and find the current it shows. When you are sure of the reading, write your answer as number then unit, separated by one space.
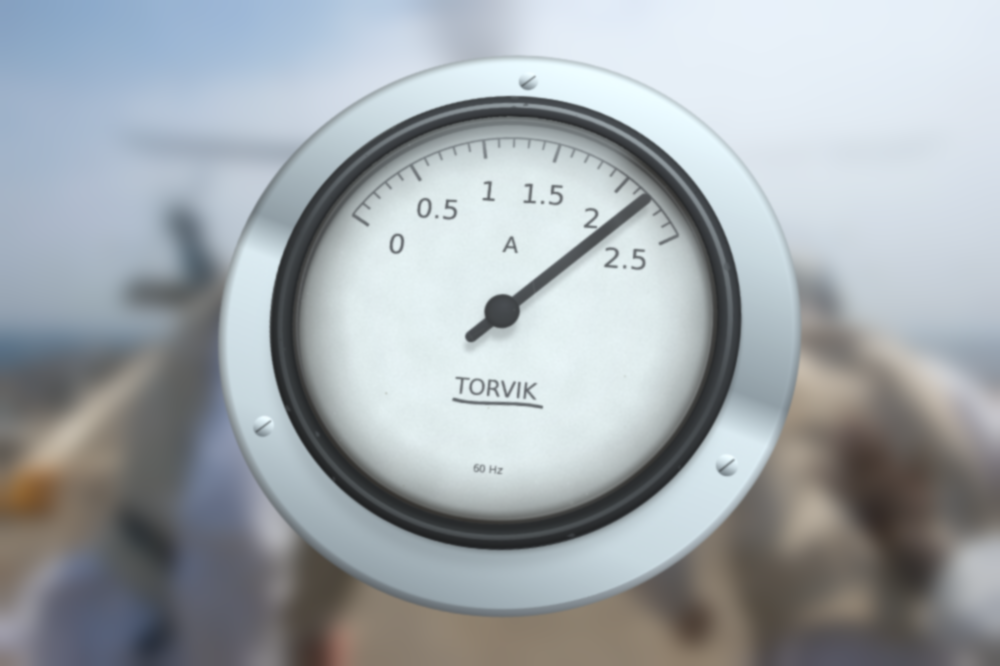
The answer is 2.2 A
